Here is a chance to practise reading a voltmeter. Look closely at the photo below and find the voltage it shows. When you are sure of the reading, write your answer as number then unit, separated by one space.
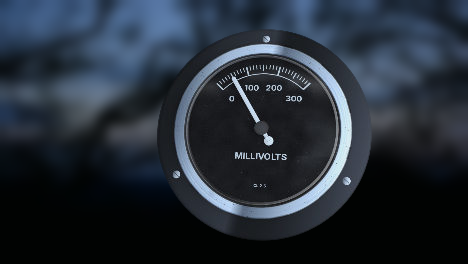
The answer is 50 mV
